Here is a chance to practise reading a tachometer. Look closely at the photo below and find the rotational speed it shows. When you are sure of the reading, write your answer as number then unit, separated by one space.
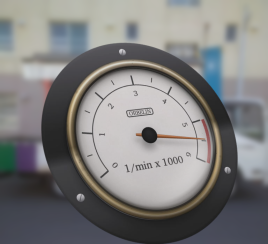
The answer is 5500 rpm
